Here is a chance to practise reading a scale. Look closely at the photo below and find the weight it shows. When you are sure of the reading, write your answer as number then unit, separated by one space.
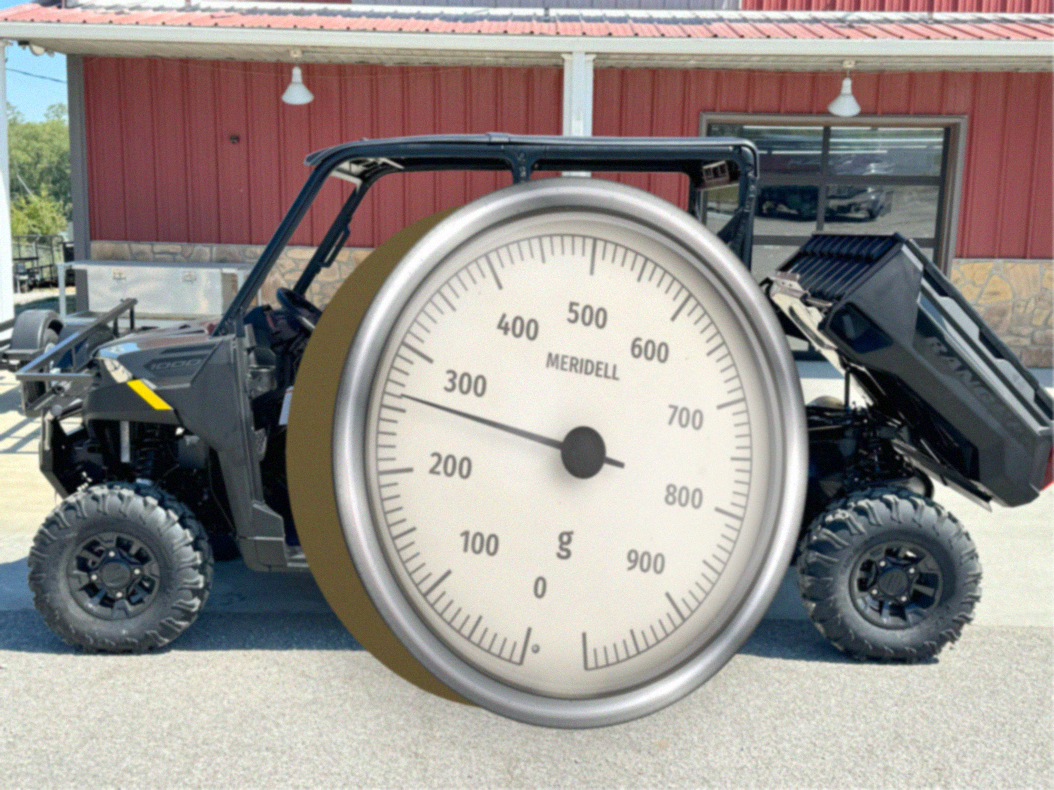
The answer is 260 g
